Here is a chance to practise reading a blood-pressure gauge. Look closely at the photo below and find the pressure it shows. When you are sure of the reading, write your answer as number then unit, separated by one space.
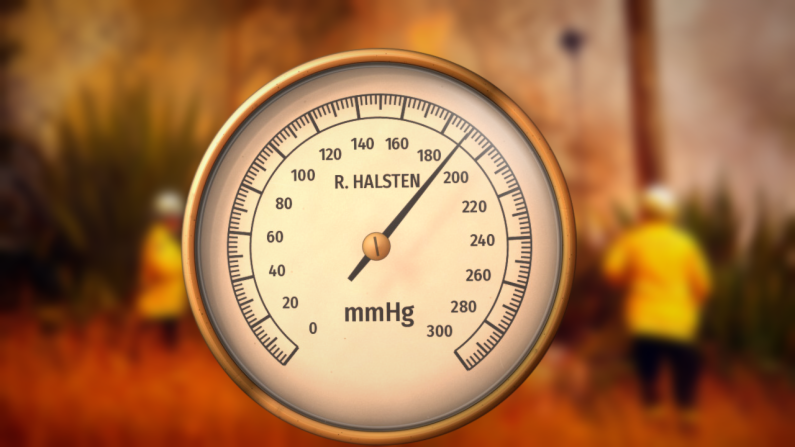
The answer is 190 mmHg
